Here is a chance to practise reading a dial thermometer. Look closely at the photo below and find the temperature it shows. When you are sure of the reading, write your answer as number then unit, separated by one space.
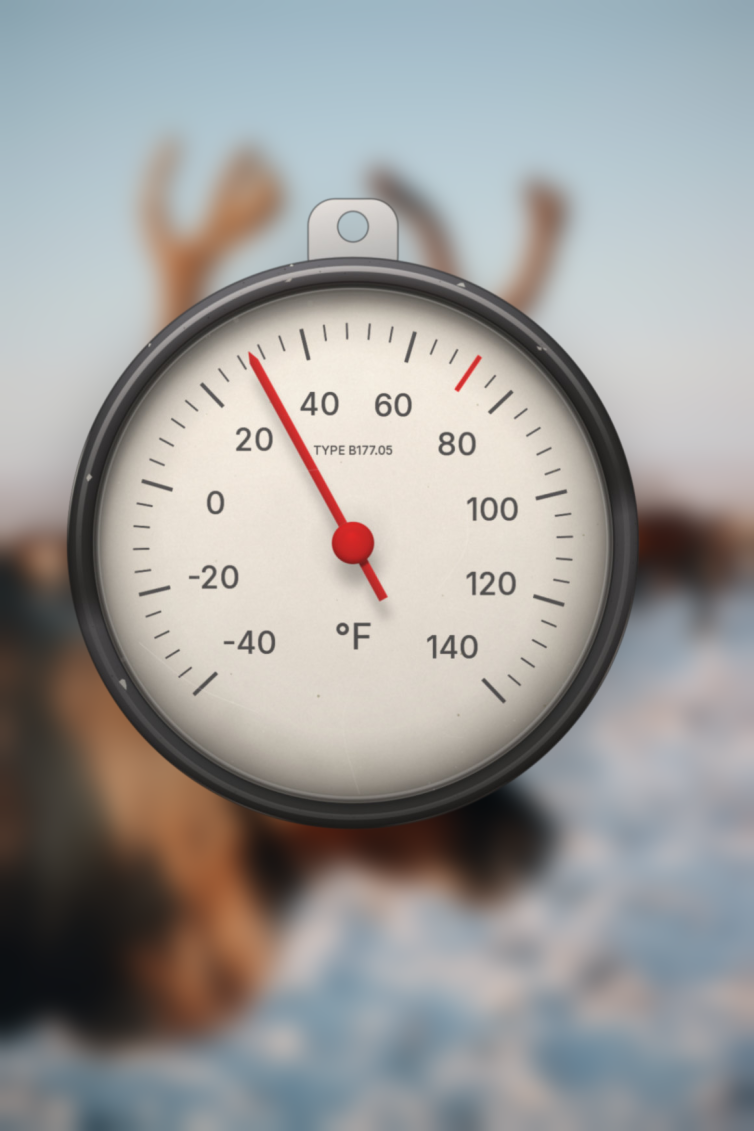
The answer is 30 °F
